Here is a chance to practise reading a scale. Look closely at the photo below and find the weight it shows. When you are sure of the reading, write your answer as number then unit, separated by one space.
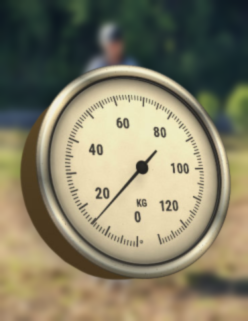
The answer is 15 kg
